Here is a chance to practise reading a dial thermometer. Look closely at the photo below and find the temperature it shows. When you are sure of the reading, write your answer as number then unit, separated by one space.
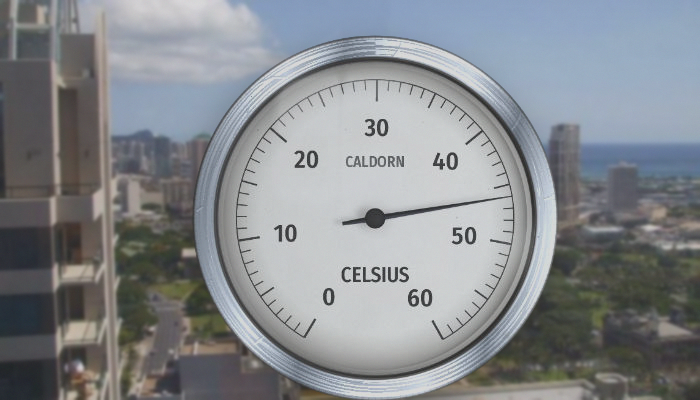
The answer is 46 °C
